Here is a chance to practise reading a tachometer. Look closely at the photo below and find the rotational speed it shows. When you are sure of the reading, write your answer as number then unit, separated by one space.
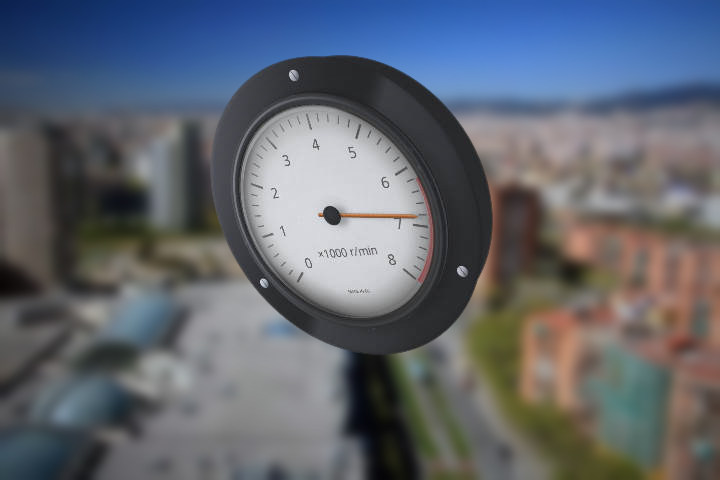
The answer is 6800 rpm
